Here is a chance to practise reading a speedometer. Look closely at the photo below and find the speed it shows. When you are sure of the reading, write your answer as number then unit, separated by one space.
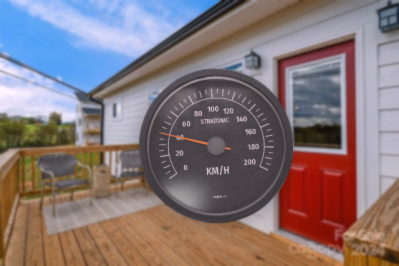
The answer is 40 km/h
